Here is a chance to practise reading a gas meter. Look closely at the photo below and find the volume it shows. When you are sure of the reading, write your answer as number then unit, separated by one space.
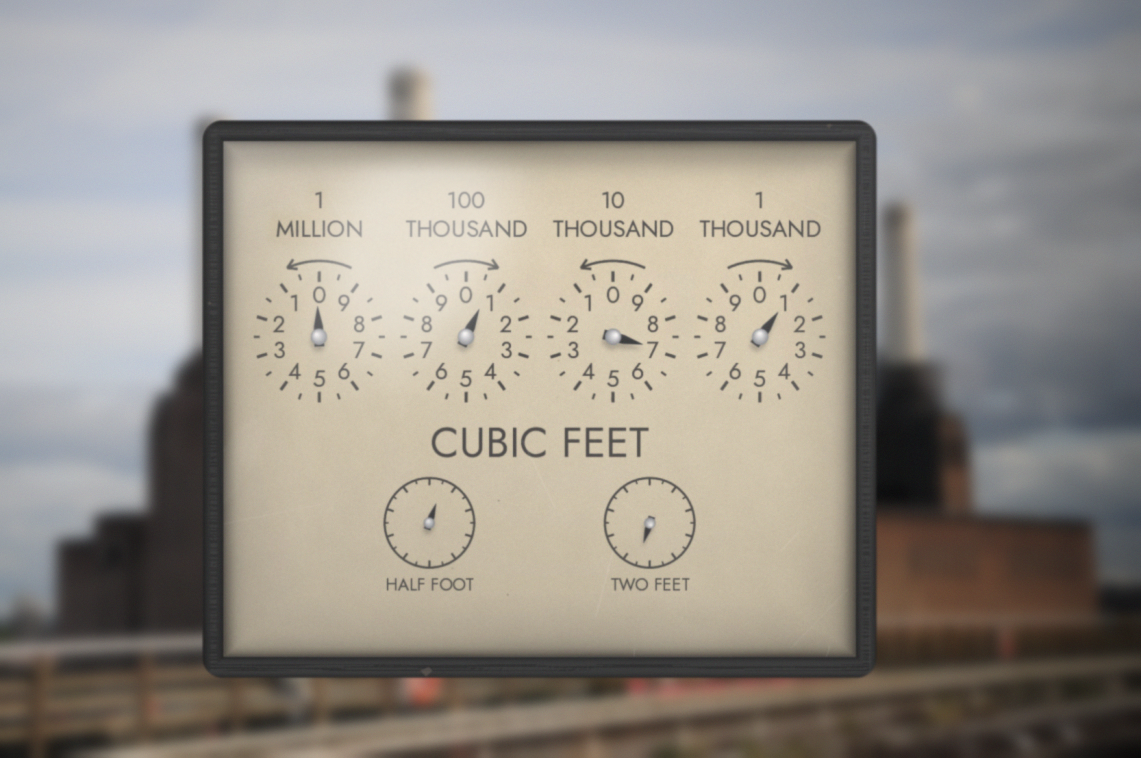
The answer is 7100 ft³
